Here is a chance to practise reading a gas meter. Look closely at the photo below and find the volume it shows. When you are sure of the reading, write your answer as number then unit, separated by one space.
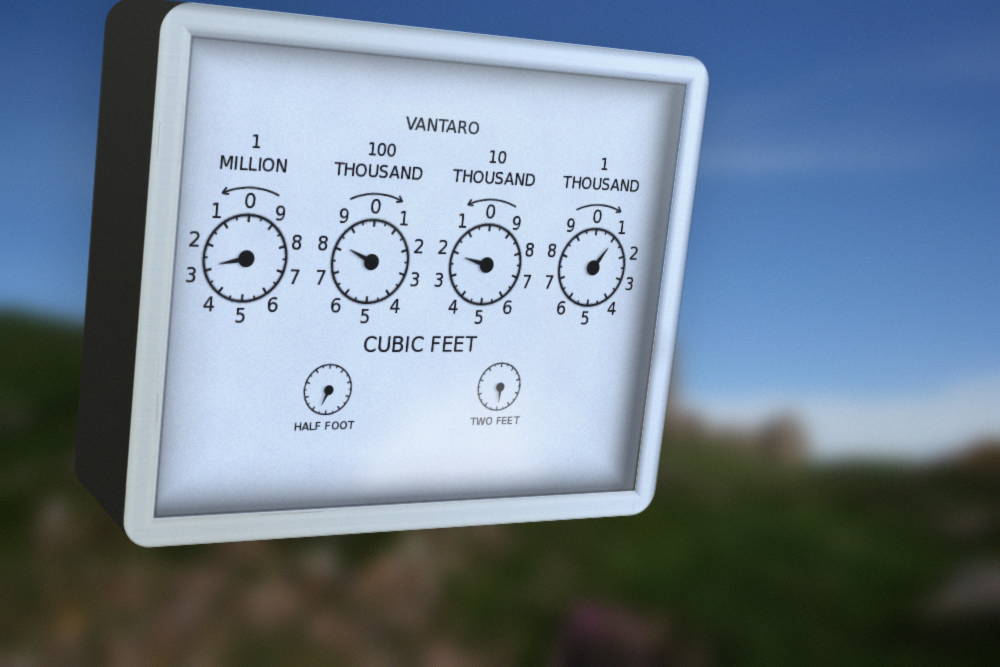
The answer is 282100 ft³
